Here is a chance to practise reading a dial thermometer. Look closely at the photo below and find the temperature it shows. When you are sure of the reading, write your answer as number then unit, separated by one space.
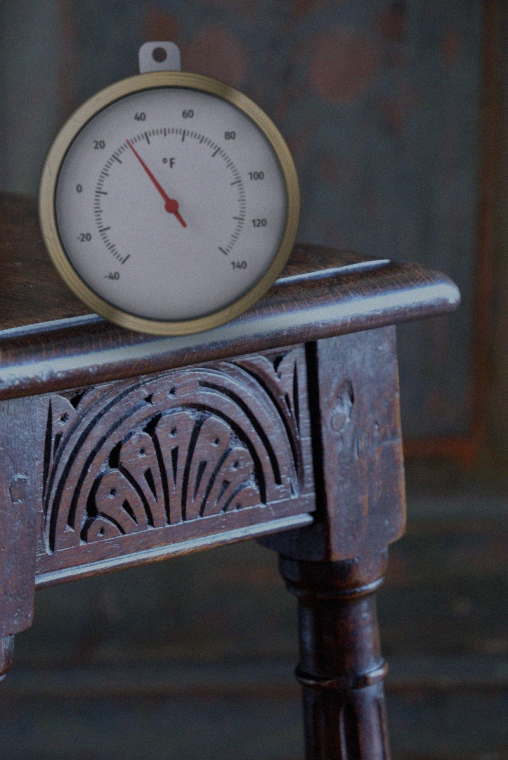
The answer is 30 °F
